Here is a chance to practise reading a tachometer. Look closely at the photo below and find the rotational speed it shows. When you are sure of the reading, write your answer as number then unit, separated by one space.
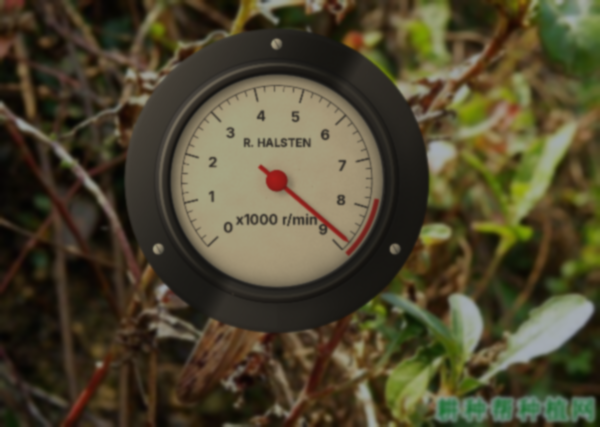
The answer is 8800 rpm
